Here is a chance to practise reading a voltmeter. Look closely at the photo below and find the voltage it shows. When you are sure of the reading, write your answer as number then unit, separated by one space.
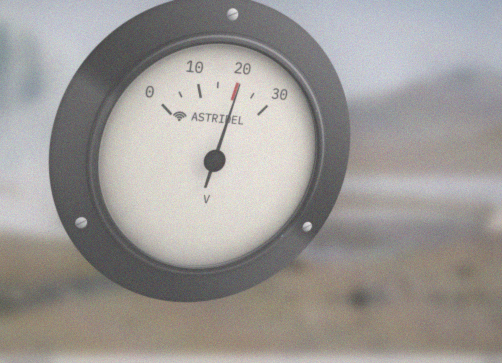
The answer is 20 V
